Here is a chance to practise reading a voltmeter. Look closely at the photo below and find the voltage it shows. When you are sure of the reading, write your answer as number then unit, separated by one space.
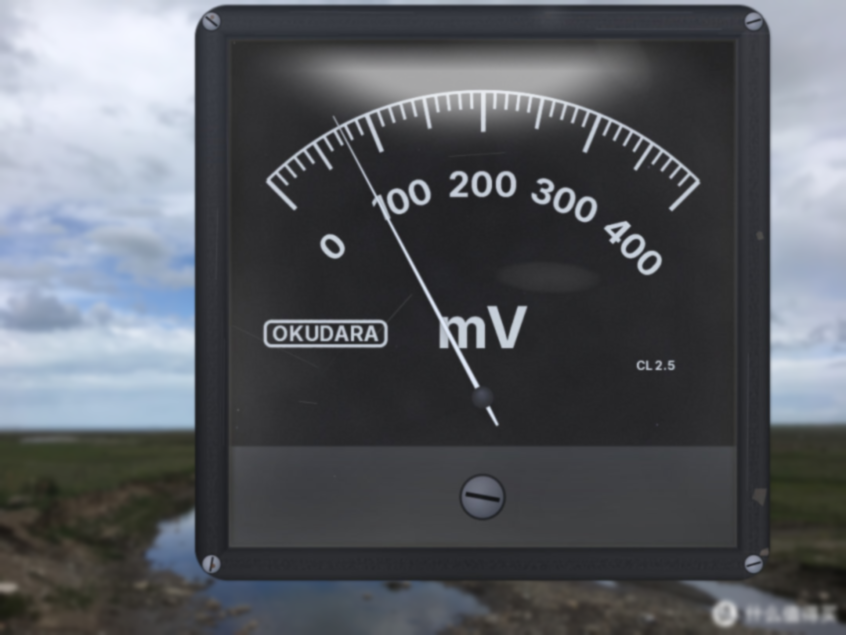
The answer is 75 mV
